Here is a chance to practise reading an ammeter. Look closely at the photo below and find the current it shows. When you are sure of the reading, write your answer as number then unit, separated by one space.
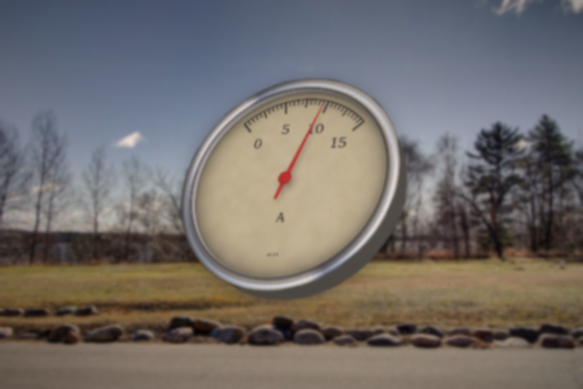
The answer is 10 A
